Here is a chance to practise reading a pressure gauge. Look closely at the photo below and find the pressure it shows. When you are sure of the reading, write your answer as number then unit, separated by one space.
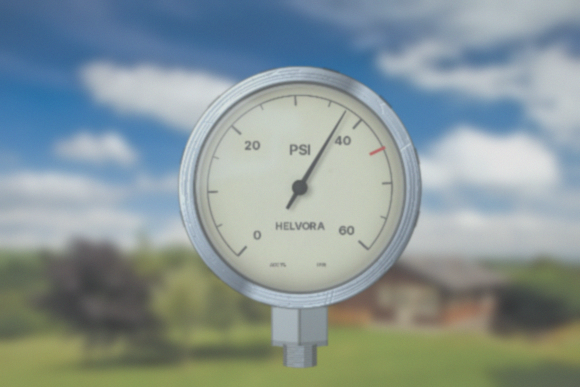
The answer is 37.5 psi
